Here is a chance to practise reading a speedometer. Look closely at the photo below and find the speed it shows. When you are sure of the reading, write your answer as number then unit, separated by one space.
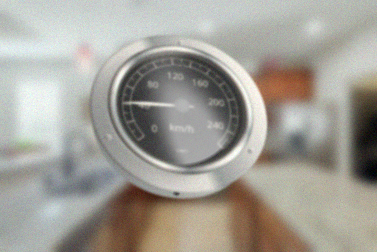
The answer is 40 km/h
